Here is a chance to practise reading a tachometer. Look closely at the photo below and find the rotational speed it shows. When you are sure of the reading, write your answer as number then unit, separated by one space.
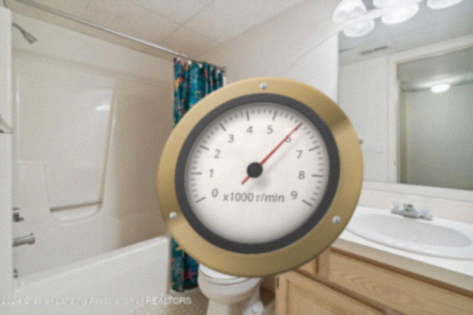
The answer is 6000 rpm
